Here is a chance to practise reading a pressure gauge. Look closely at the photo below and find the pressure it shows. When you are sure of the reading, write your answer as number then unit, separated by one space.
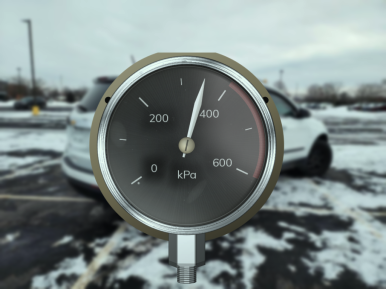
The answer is 350 kPa
